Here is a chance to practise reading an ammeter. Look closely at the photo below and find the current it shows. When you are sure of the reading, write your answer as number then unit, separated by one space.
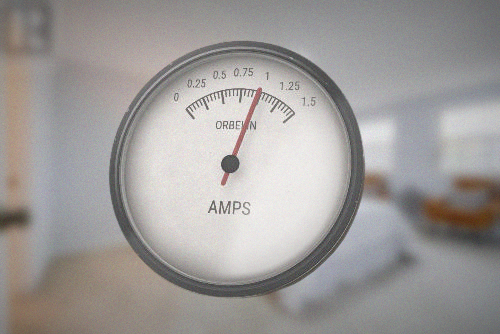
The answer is 1 A
